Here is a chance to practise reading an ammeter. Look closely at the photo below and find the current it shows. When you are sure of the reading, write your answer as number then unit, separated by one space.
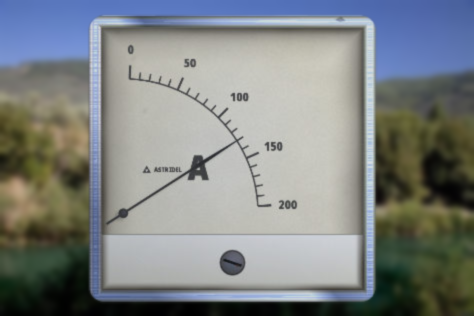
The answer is 130 A
